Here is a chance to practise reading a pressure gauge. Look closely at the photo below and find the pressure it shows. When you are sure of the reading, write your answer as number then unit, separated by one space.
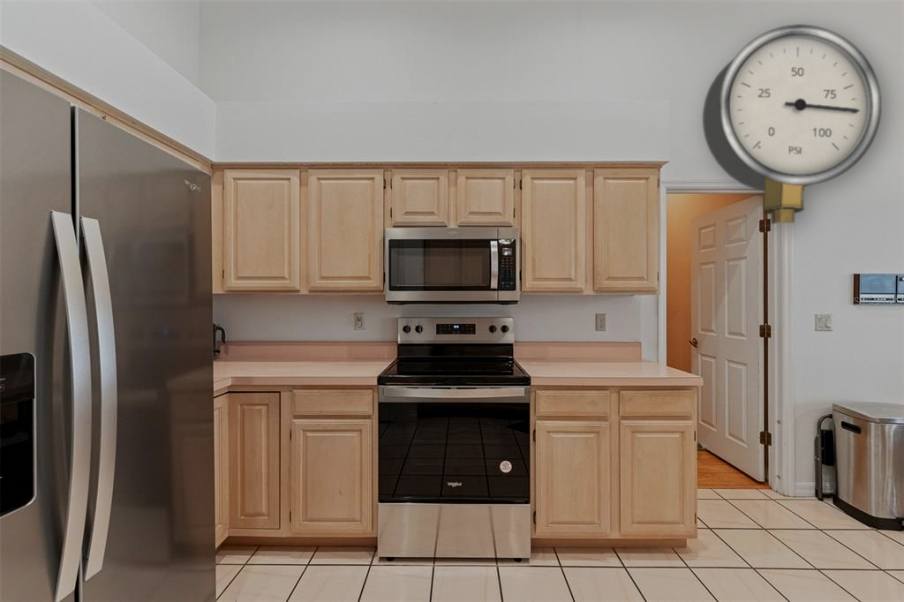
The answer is 85 psi
